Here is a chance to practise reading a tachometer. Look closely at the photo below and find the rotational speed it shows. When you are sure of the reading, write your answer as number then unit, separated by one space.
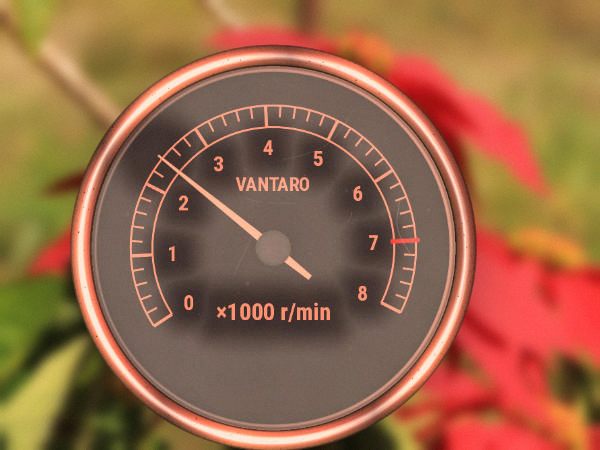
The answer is 2400 rpm
